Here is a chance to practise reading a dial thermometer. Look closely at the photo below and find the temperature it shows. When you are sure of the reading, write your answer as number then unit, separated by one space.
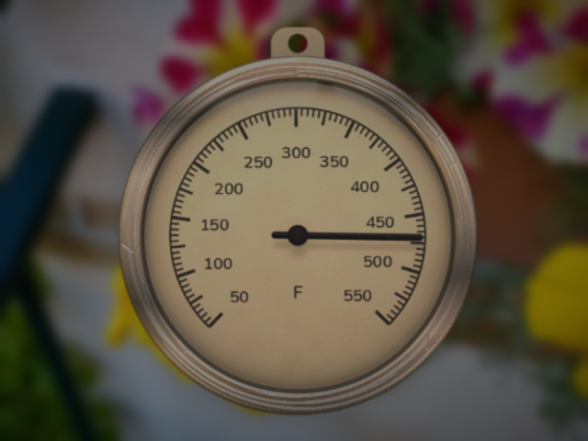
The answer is 470 °F
